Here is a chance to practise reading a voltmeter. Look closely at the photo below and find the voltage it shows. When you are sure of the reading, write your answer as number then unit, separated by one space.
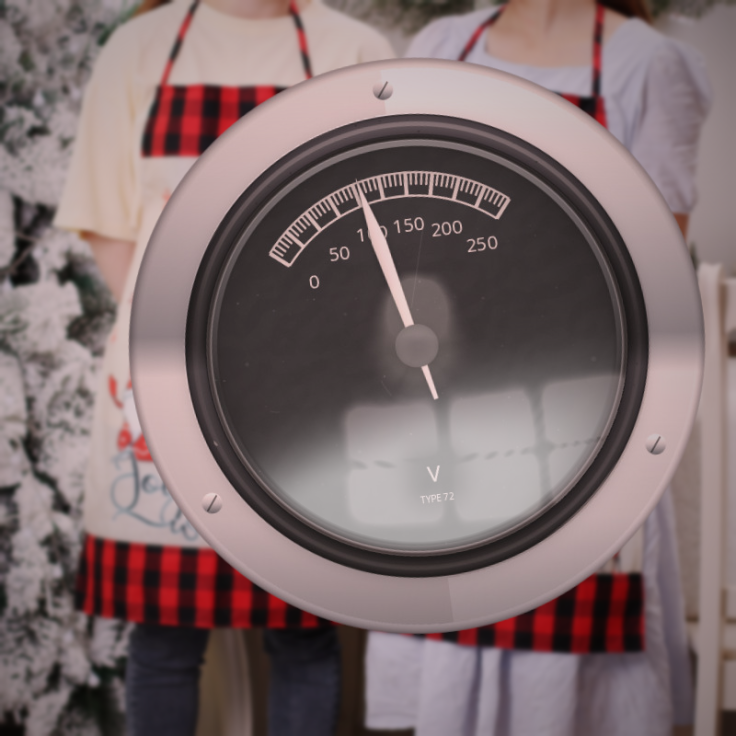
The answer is 105 V
